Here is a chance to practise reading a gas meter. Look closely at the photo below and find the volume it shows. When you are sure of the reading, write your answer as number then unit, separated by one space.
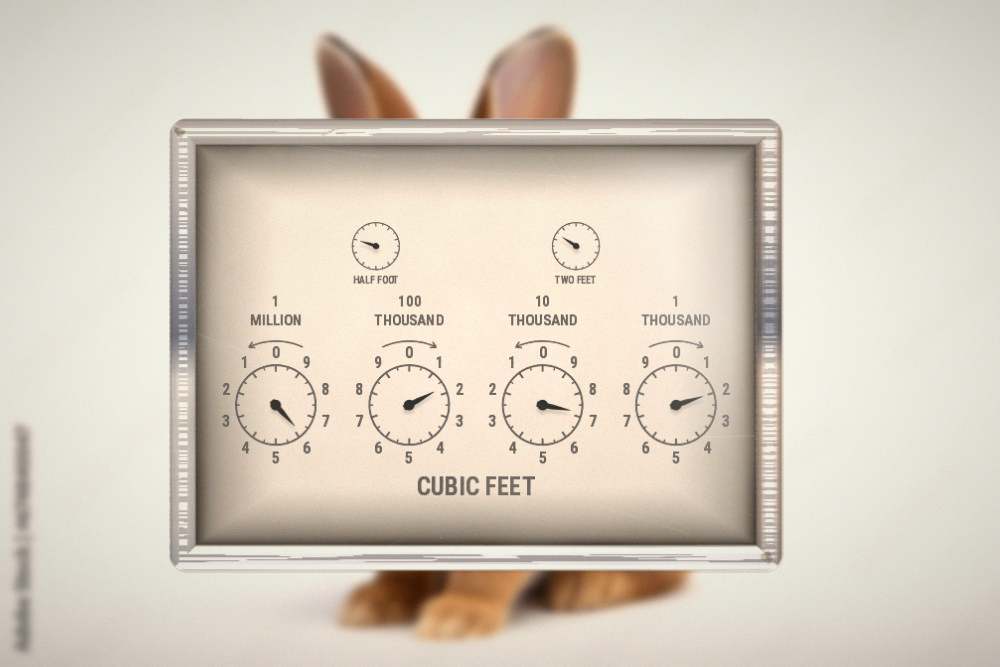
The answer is 617200 ft³
